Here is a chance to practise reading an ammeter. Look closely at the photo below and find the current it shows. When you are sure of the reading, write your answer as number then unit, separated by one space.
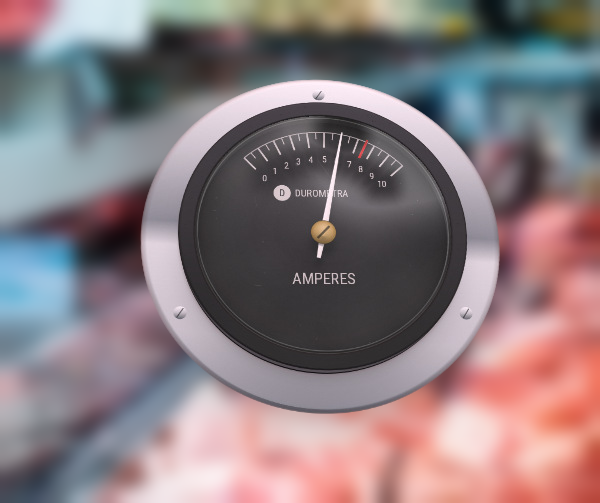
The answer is 6 A
